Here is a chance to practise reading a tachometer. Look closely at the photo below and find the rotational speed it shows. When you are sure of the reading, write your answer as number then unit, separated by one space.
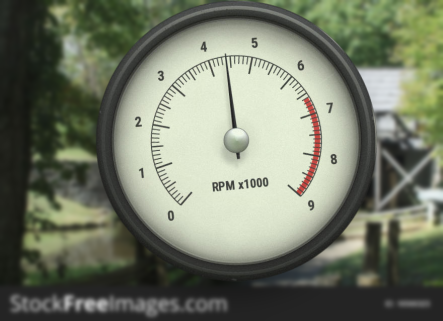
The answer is 4400 rpm
